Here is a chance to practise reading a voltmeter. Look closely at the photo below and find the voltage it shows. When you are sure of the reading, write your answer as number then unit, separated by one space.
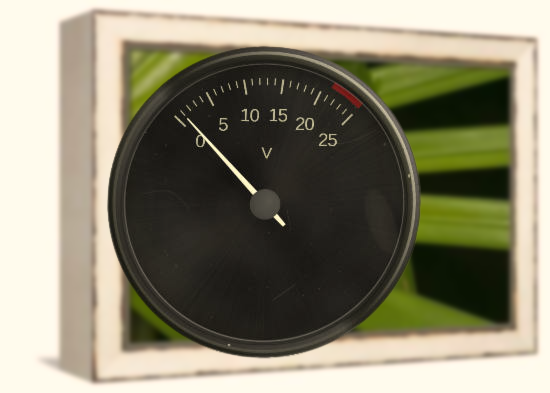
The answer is 1 V
